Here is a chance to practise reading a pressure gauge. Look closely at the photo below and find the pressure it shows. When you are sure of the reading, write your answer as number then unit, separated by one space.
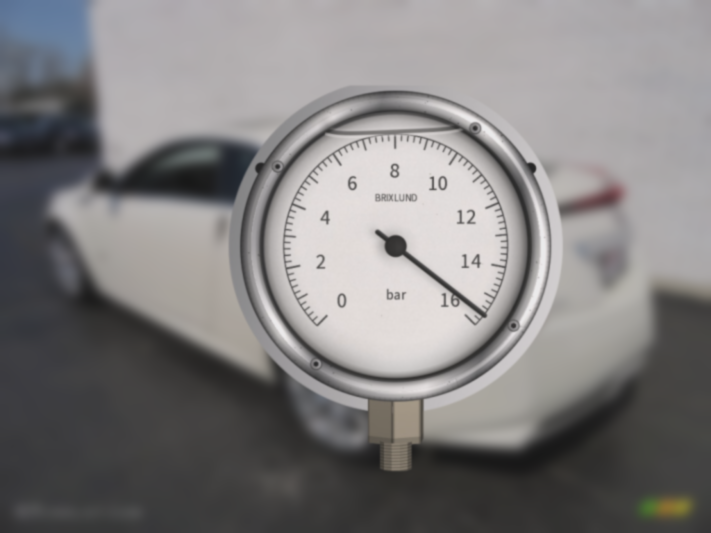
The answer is 15.6 bar
